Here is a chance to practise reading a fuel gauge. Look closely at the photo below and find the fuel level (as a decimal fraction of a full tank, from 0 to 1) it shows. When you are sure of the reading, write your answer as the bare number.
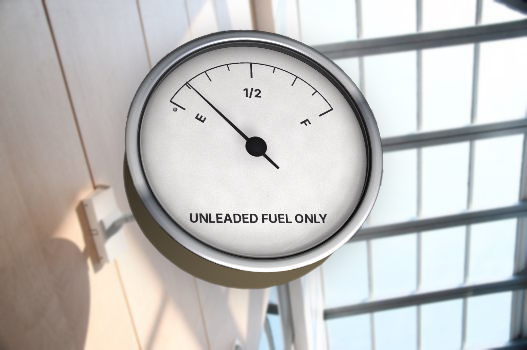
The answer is 0.125
